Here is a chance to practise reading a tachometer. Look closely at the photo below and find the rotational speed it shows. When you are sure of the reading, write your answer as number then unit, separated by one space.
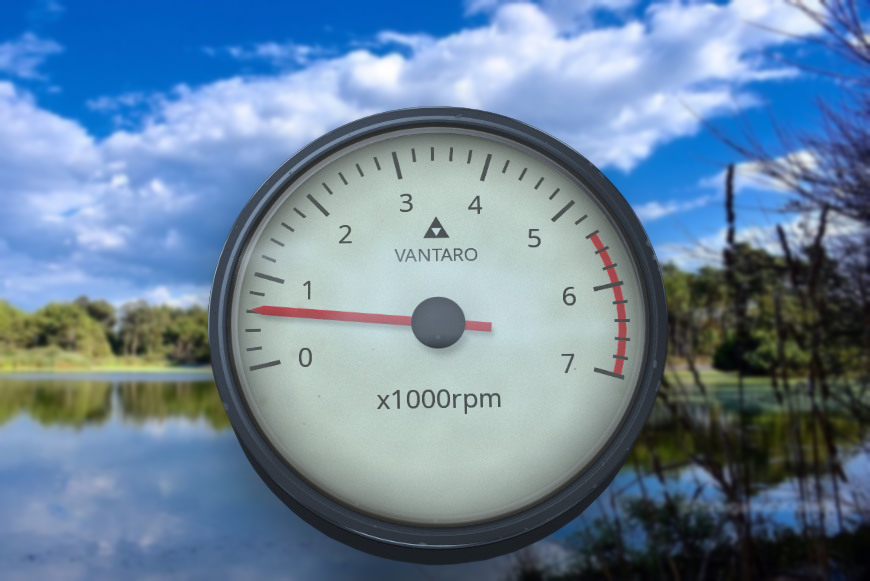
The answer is 600 rpm
